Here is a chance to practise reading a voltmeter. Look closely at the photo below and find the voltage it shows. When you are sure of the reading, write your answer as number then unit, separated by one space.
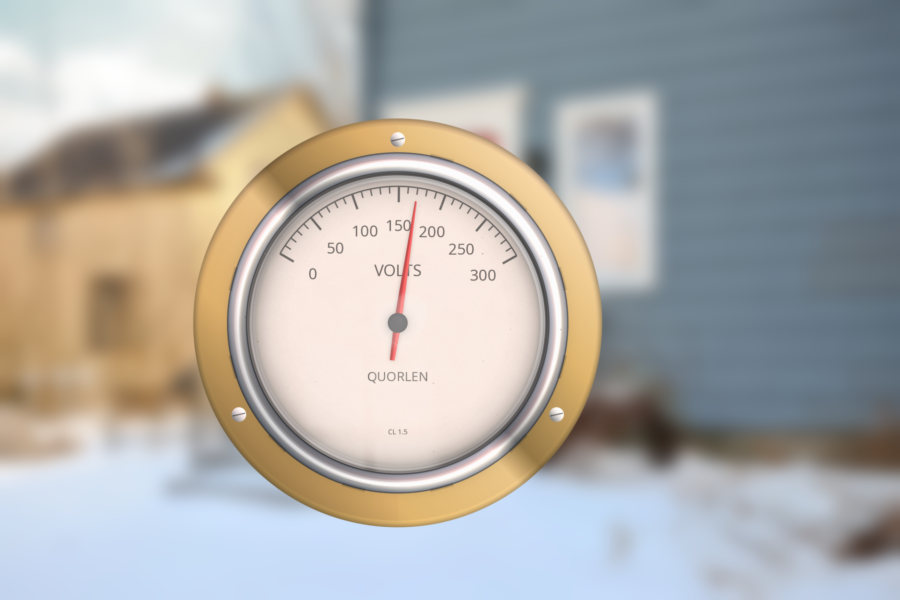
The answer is 170 V
